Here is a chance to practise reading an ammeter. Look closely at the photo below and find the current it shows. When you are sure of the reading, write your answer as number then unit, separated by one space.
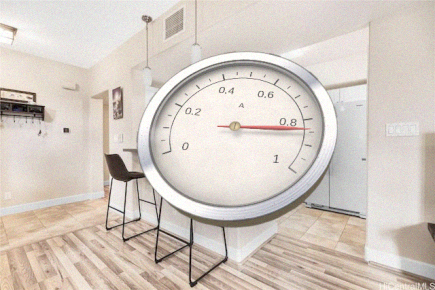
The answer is 0.85 A
